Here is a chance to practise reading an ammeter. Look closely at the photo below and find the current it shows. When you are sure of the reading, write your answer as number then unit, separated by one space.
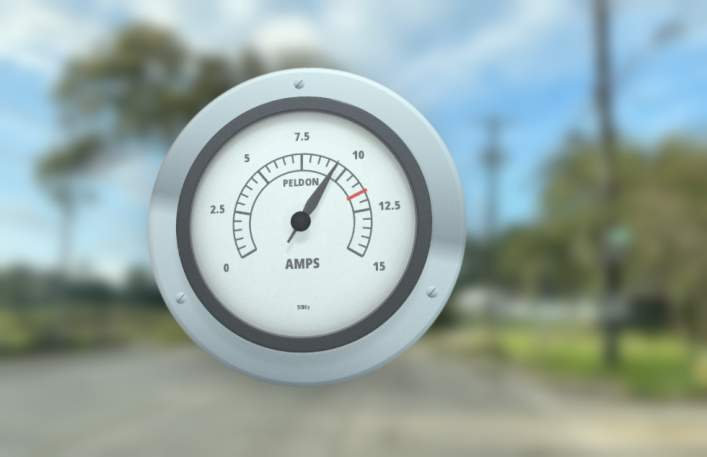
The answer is 9.5 A
